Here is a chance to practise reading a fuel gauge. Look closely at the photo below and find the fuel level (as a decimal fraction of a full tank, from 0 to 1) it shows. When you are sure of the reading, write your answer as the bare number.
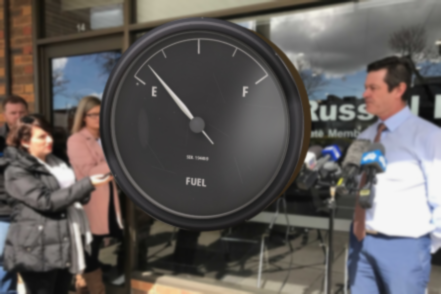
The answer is 0.125
